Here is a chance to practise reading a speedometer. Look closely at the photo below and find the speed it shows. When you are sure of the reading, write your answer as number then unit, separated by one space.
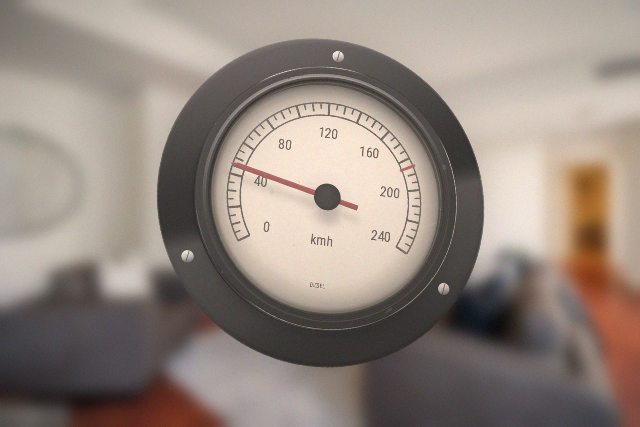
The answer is 45 km/h
